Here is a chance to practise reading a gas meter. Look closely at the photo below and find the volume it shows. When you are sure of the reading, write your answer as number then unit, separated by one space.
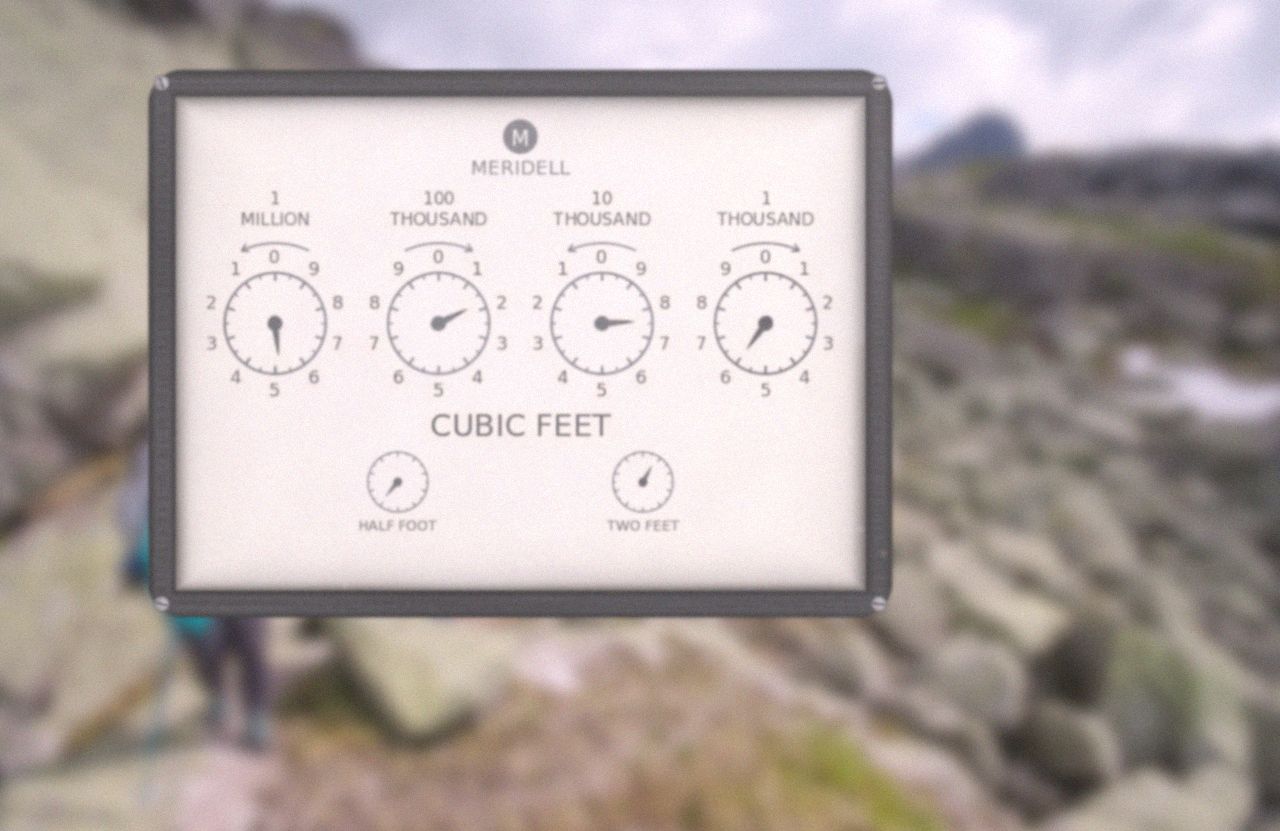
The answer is 517600 ft³
